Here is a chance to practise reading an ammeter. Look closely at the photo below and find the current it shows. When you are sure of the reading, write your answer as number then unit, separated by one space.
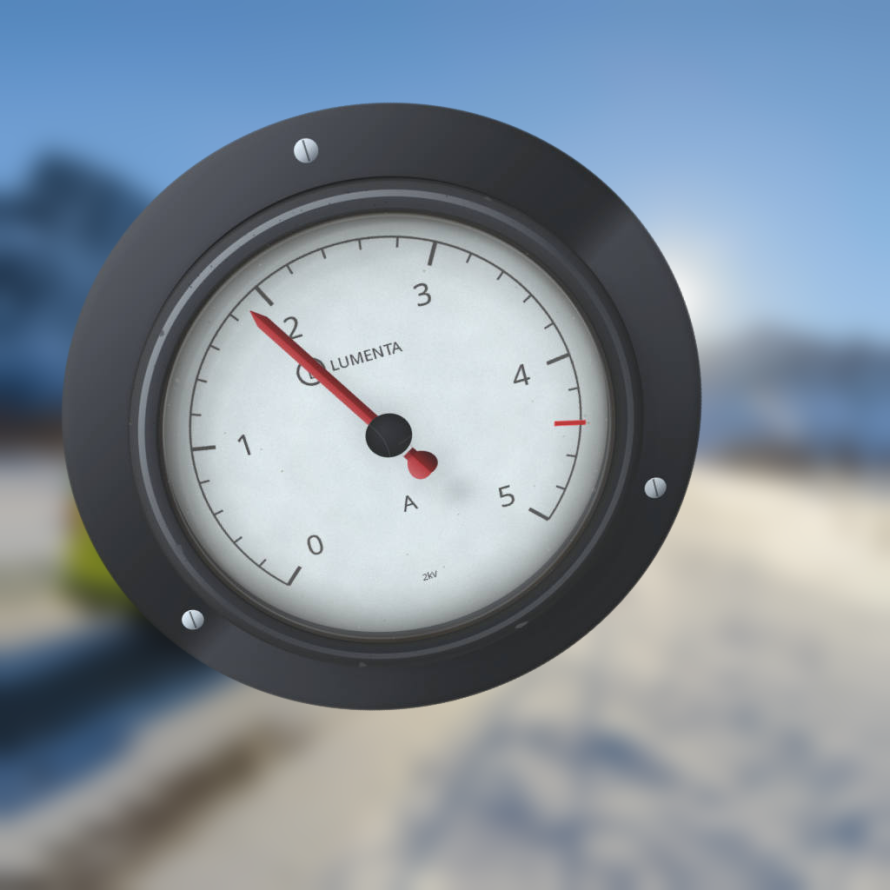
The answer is 1.9 A
